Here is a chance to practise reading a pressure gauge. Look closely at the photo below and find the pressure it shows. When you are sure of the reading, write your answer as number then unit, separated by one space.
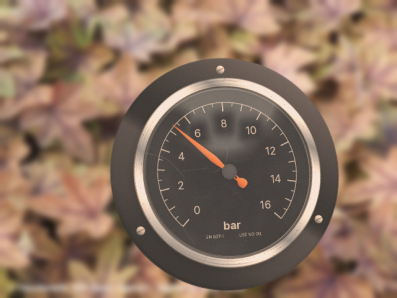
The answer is 5.25 bar
